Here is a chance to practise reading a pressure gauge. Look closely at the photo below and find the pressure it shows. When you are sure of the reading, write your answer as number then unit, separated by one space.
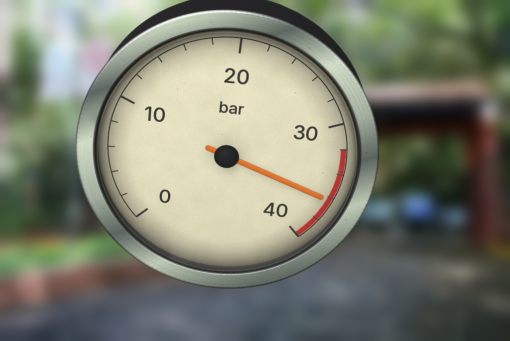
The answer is 36 bar
